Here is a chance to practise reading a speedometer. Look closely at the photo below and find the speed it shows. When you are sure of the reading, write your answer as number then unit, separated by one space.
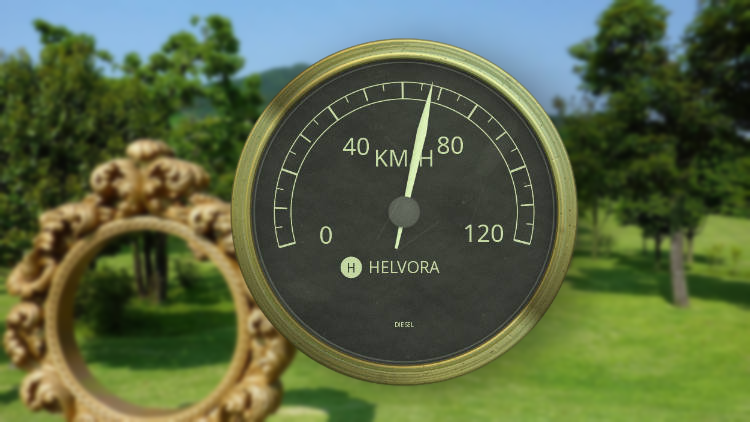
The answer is 67.5 km/h
